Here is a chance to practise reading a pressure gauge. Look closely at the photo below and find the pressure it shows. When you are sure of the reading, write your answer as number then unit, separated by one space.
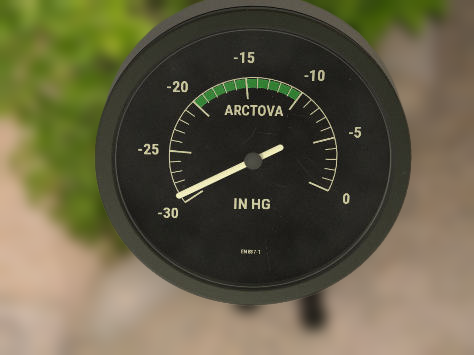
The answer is -29 inHg
